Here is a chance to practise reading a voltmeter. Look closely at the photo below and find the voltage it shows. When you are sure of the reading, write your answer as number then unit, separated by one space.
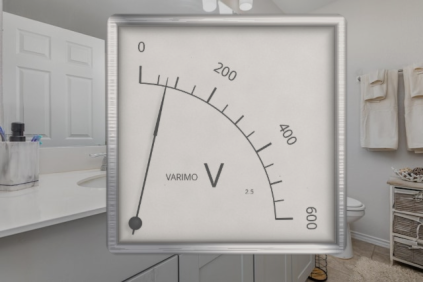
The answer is 75 V
